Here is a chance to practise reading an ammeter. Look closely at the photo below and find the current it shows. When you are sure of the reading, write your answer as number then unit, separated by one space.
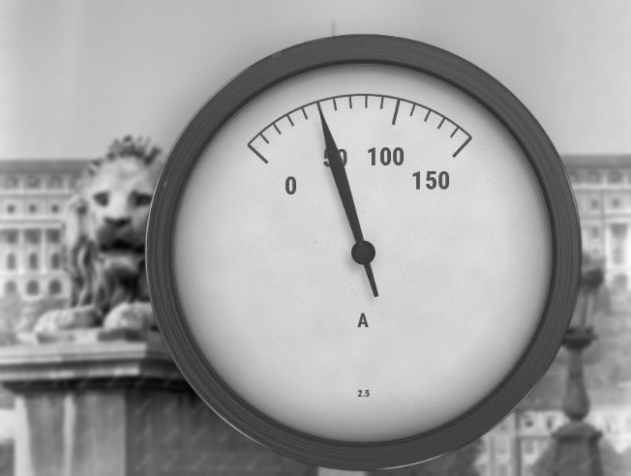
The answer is 50 A
